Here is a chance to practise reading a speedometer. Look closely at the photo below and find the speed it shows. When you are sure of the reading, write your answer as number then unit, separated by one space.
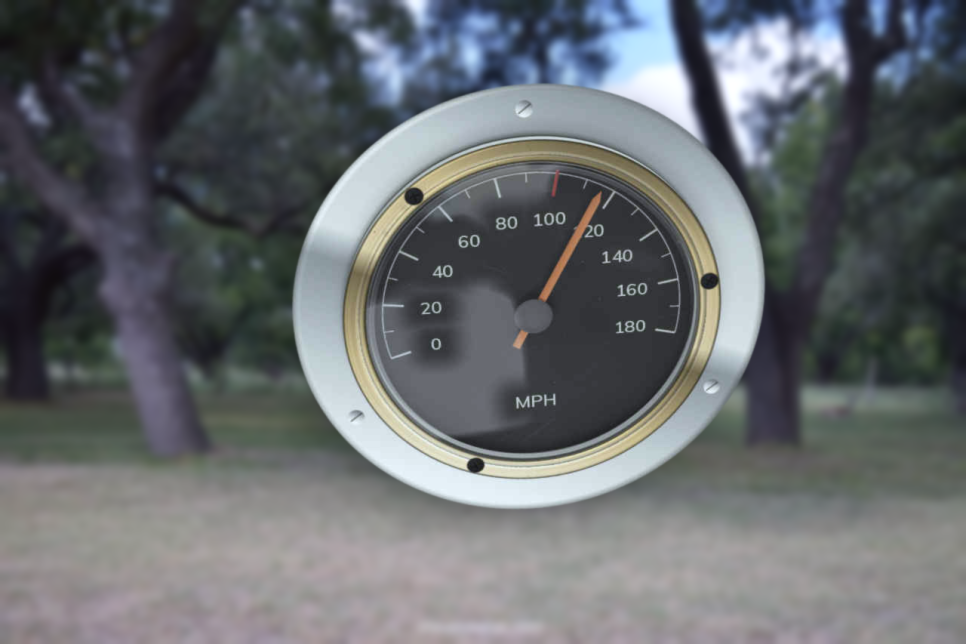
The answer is 115 mph
